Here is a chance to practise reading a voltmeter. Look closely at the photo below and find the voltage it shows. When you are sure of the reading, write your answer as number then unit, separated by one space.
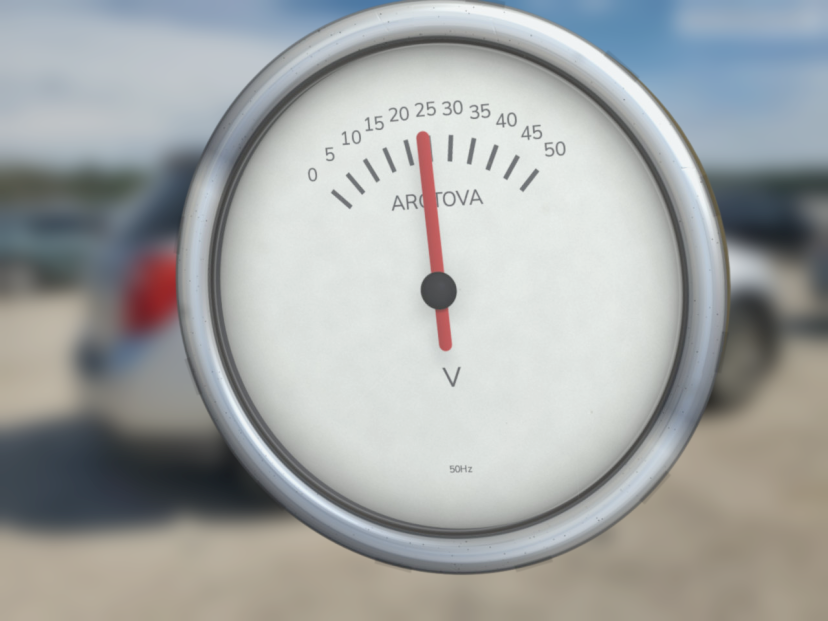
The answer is 25 V
